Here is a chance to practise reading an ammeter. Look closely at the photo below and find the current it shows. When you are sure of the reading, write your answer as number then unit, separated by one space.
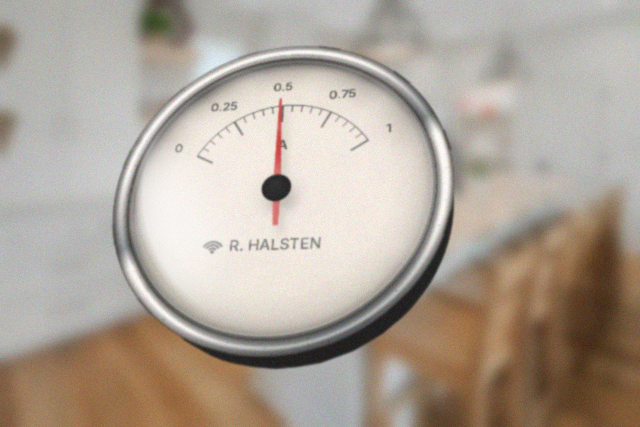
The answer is 0.5 A
